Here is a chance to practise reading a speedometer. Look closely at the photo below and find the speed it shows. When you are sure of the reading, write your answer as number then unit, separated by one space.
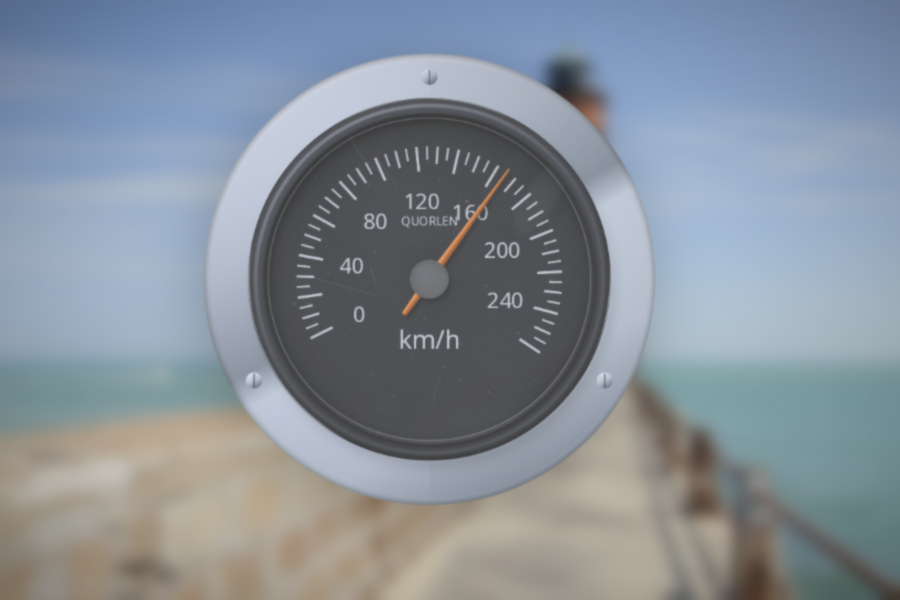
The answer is 165 km/h
